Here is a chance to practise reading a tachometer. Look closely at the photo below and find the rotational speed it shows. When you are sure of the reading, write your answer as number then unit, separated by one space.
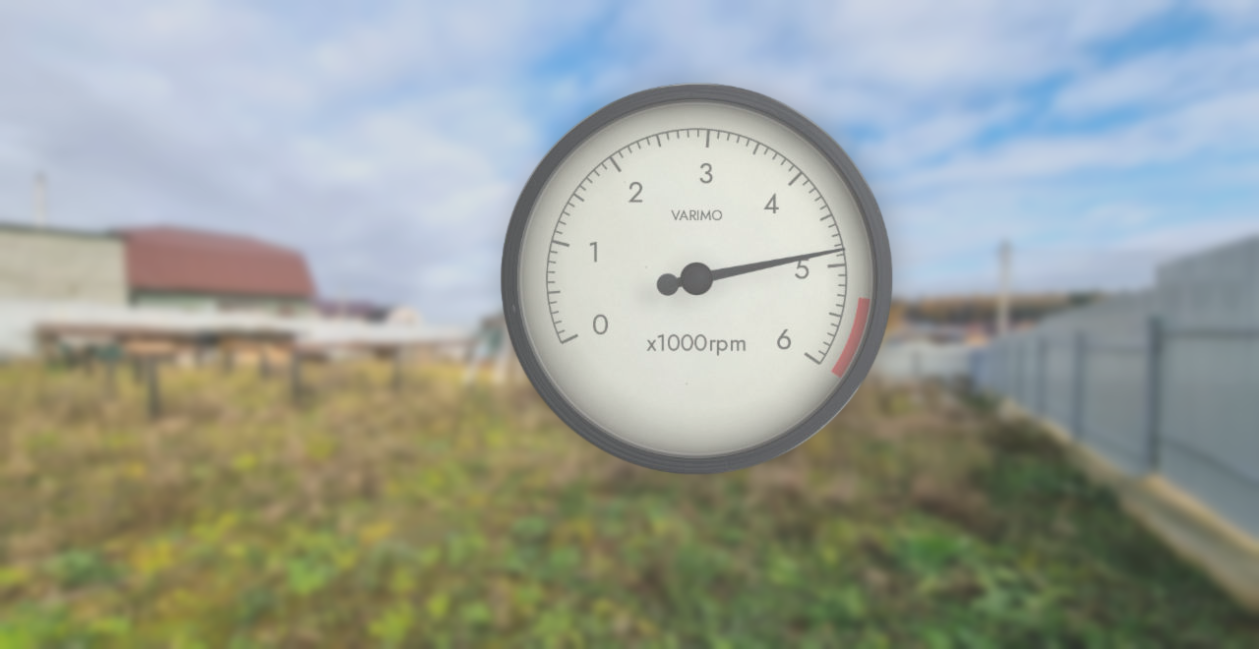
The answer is 4850 rpm
